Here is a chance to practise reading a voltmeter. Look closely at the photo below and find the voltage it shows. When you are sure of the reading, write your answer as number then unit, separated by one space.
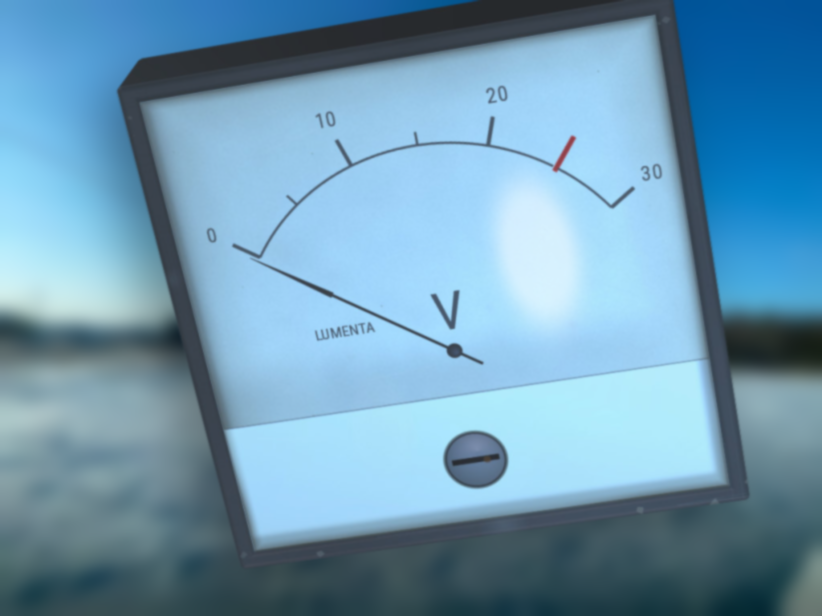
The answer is 0 V
